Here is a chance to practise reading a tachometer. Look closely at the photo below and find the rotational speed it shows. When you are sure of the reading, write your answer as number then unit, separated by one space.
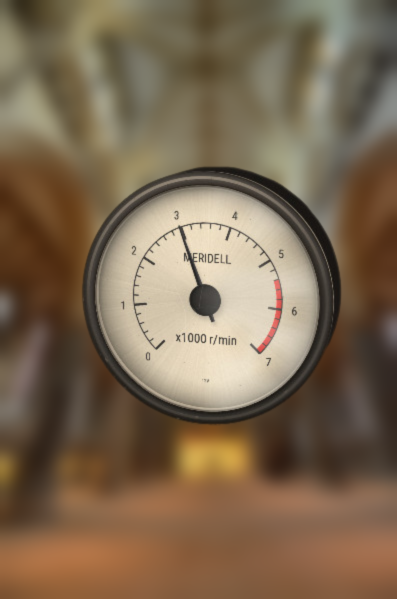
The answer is 3000 rpm
